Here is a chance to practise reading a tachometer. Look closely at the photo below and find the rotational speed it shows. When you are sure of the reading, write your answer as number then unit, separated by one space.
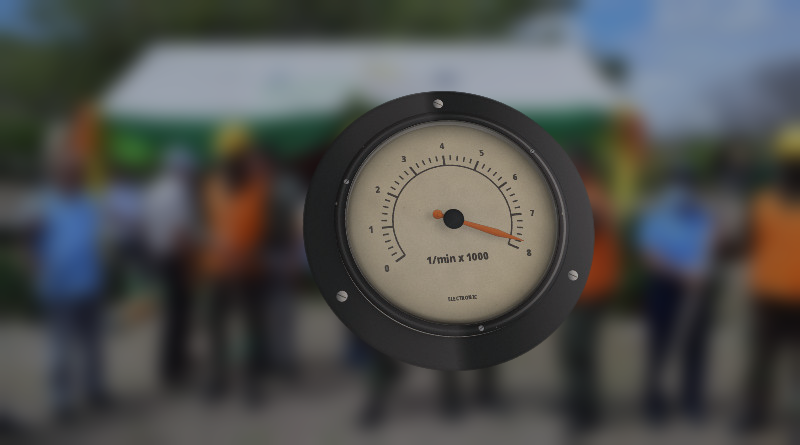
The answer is 7800 rpm
